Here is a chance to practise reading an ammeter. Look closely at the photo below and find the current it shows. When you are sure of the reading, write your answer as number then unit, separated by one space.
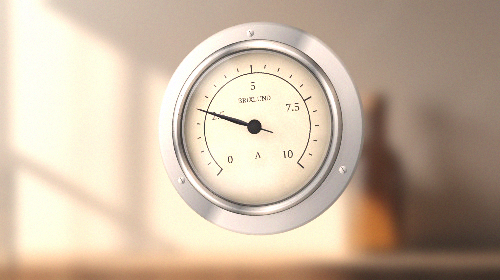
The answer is 2.5 A
